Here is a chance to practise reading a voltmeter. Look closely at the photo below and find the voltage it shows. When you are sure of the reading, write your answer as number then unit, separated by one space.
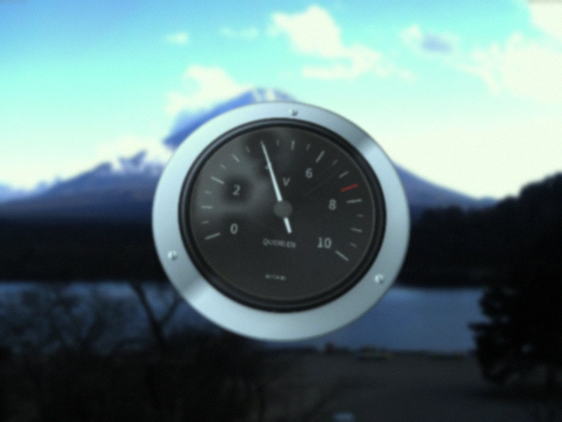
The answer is 4 V
